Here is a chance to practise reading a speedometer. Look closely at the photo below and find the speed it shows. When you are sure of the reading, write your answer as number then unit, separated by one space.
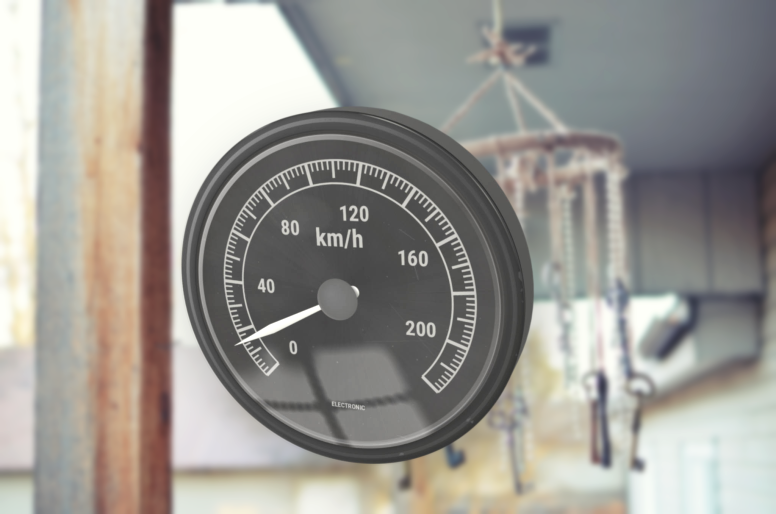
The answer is 16 km/h
